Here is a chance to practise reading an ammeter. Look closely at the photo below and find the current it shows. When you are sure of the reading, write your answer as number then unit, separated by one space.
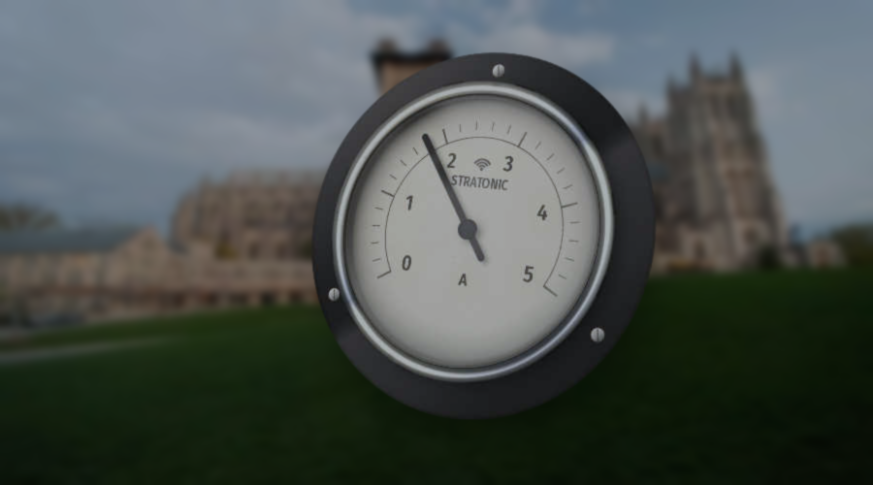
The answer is 1.8 A
